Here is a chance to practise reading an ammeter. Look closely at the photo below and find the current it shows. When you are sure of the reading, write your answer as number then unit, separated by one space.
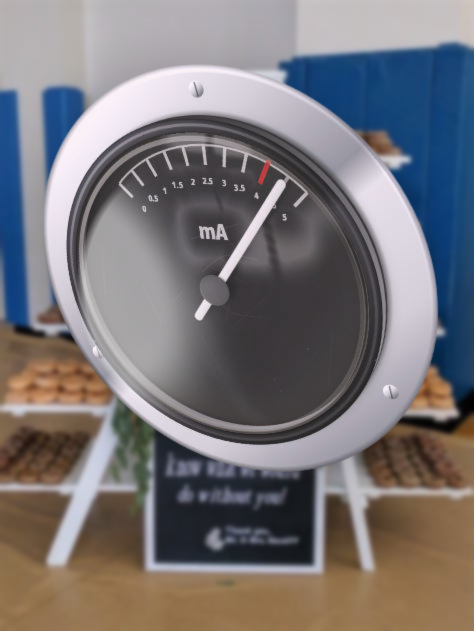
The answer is 4.5 mA
